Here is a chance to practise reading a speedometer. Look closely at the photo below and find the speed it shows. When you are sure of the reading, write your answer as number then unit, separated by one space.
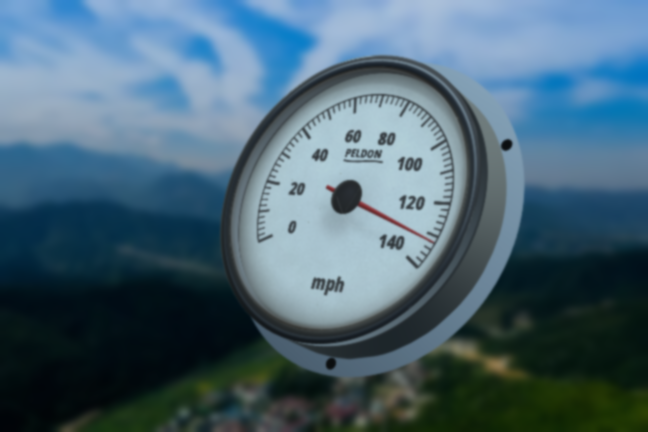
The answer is 132 mph
